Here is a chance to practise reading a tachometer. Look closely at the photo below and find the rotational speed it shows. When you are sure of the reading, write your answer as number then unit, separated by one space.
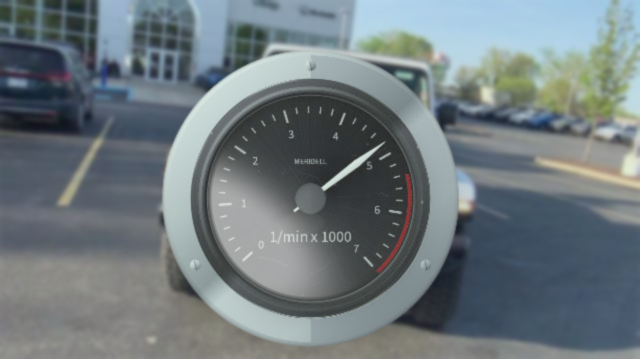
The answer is 4800 rpm
